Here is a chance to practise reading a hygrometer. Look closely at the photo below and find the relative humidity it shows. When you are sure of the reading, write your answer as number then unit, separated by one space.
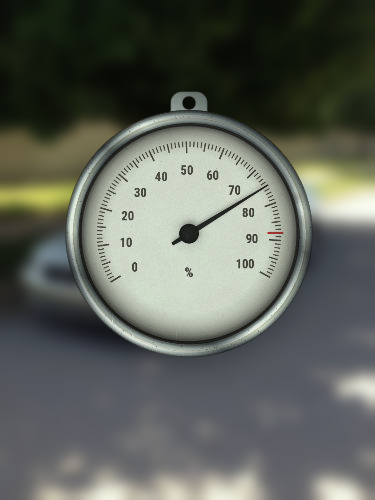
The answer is 75 %
